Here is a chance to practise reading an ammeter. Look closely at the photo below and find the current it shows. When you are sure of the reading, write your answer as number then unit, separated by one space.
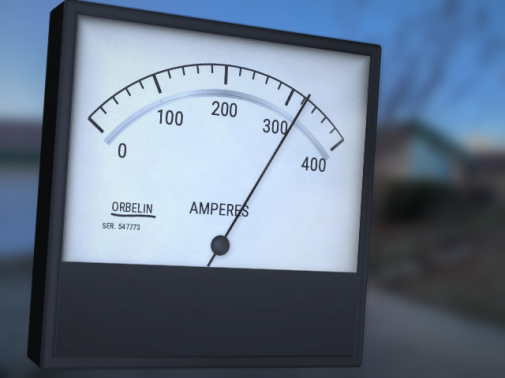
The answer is 320 A
